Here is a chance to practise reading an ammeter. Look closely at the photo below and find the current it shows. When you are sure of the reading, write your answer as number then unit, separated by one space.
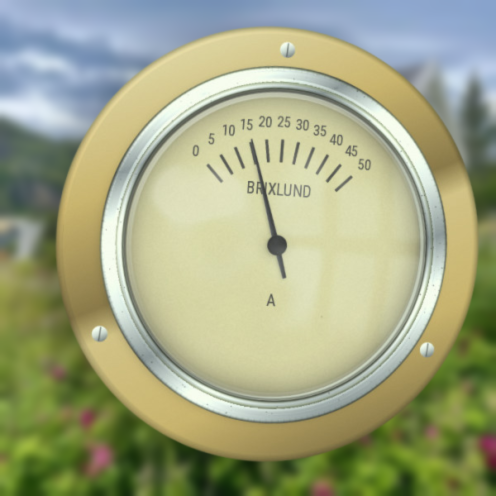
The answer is 15 A
